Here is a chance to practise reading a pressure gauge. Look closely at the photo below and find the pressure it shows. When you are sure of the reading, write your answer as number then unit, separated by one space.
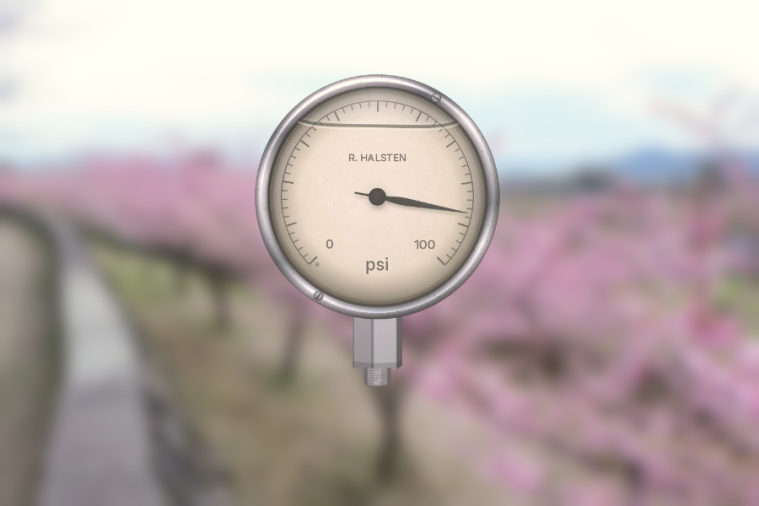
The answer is 87 psi
